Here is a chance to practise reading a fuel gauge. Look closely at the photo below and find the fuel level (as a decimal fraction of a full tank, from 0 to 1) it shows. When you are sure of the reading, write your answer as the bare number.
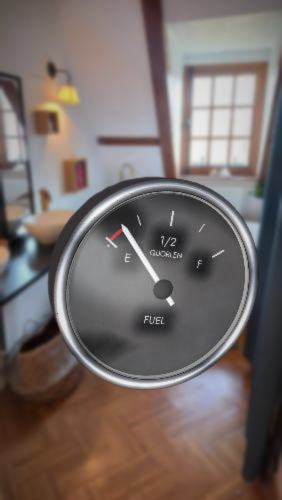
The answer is 0.125
